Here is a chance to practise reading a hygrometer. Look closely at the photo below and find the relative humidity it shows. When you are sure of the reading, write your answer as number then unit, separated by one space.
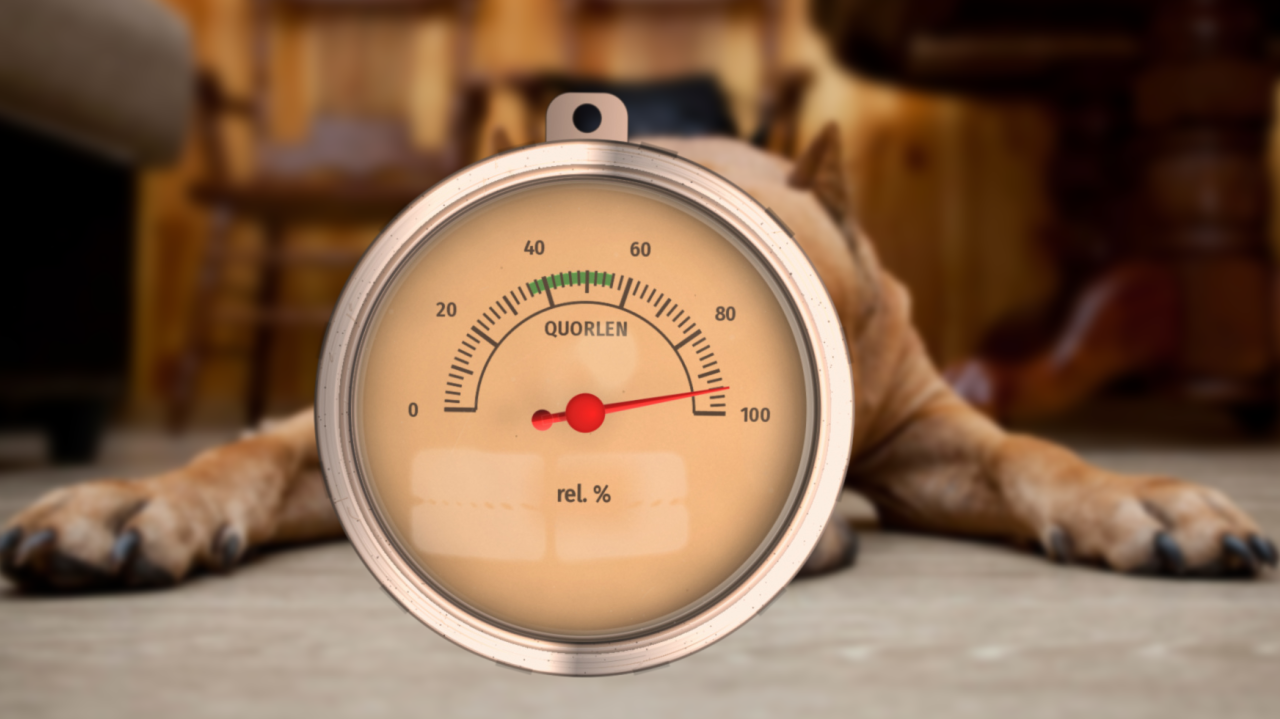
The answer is 94 %
